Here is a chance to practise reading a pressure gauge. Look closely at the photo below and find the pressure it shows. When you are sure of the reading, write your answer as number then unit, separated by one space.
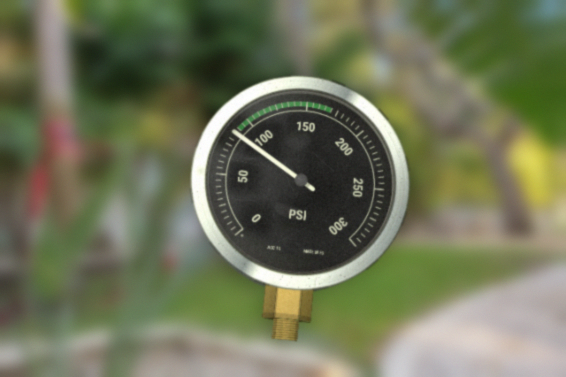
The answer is 85 psi
